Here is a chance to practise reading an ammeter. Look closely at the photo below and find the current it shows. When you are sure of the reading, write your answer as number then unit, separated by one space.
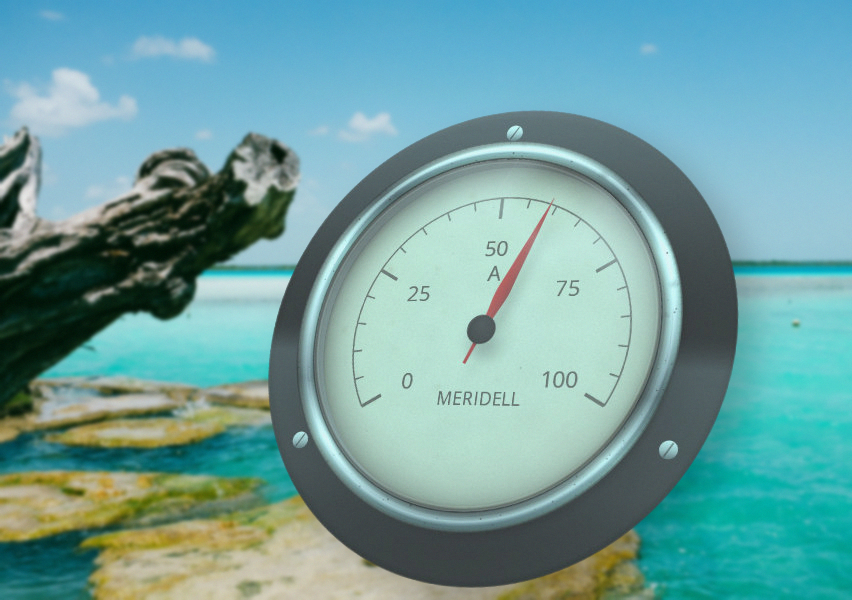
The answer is 60 A
